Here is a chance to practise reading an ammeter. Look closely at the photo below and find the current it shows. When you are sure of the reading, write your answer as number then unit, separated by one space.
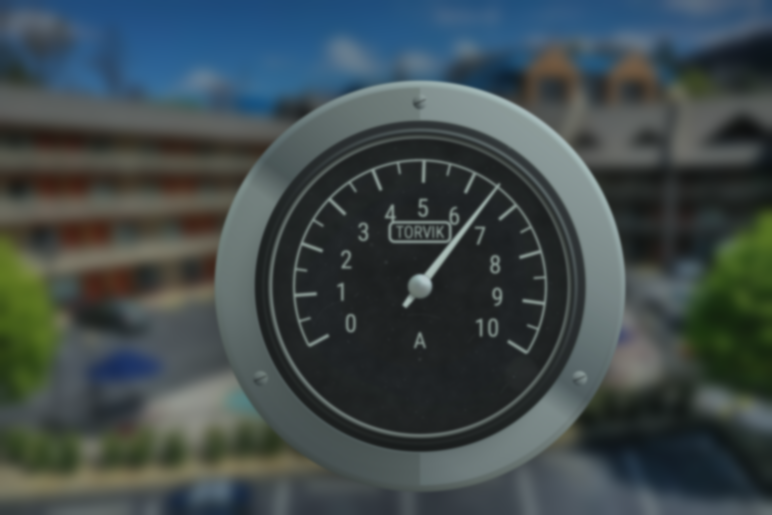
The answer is 6.5 A
